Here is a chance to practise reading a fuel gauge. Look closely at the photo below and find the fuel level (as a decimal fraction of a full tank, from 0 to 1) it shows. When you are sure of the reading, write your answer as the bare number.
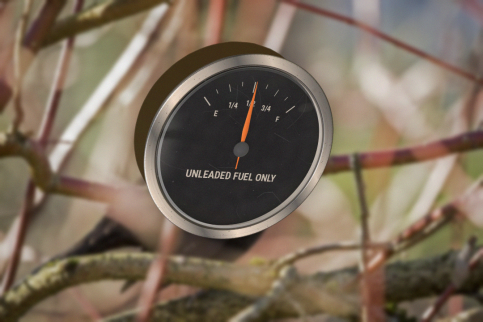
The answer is 0.5
